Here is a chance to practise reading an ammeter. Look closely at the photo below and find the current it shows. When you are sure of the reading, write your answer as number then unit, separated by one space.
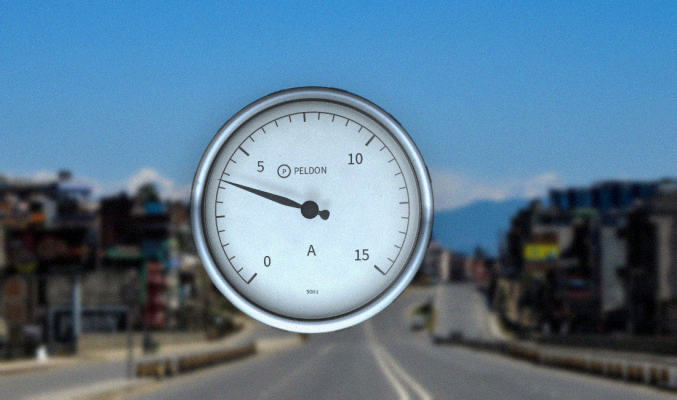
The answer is 3.75 A
